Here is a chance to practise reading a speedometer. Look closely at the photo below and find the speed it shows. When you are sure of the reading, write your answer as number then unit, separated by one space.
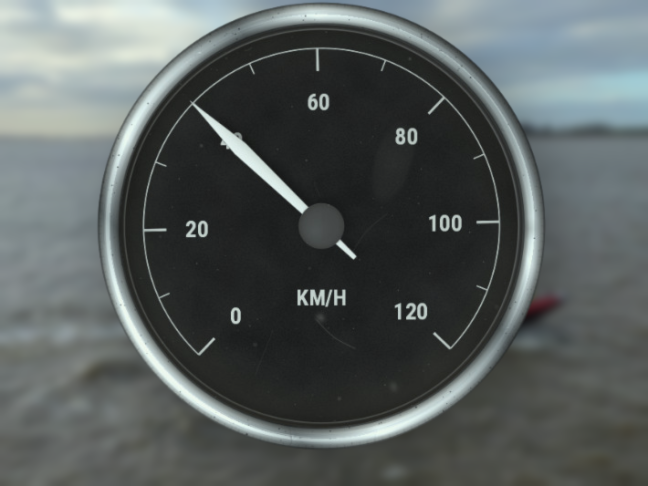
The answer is 40 km/h
